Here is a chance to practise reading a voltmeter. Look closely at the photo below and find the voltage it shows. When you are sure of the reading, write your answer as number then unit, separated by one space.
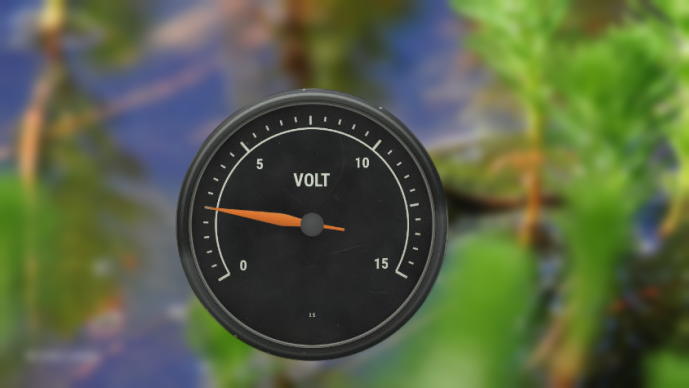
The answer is 2.5 V
